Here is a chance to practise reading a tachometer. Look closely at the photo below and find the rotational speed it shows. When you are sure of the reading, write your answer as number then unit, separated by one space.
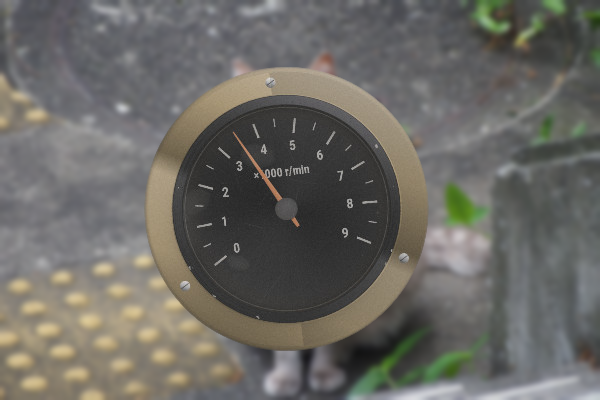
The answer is 3500 rpm
